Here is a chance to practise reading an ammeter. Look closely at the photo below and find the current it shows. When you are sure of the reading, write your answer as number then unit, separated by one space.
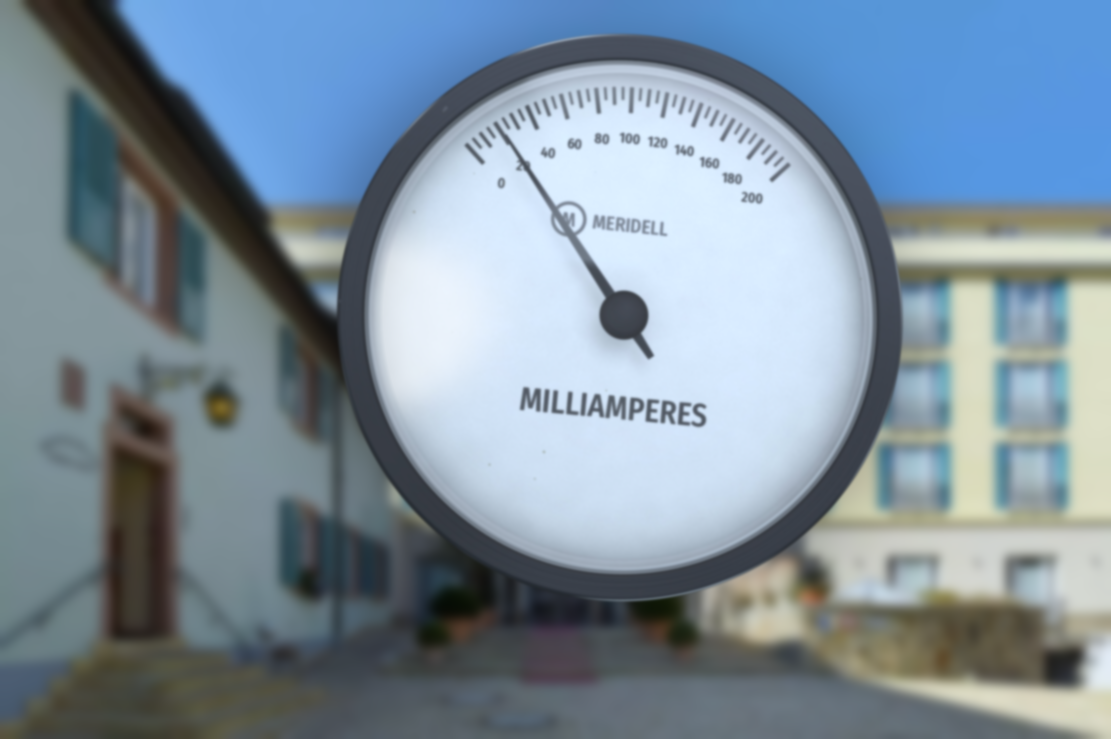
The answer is 20 mA
